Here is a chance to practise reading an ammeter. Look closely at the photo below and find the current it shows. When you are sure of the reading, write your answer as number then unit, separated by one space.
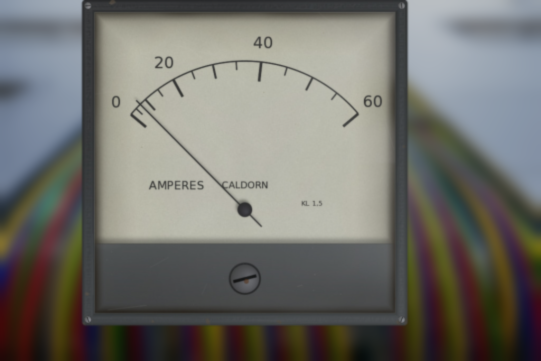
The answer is 7.5 A
